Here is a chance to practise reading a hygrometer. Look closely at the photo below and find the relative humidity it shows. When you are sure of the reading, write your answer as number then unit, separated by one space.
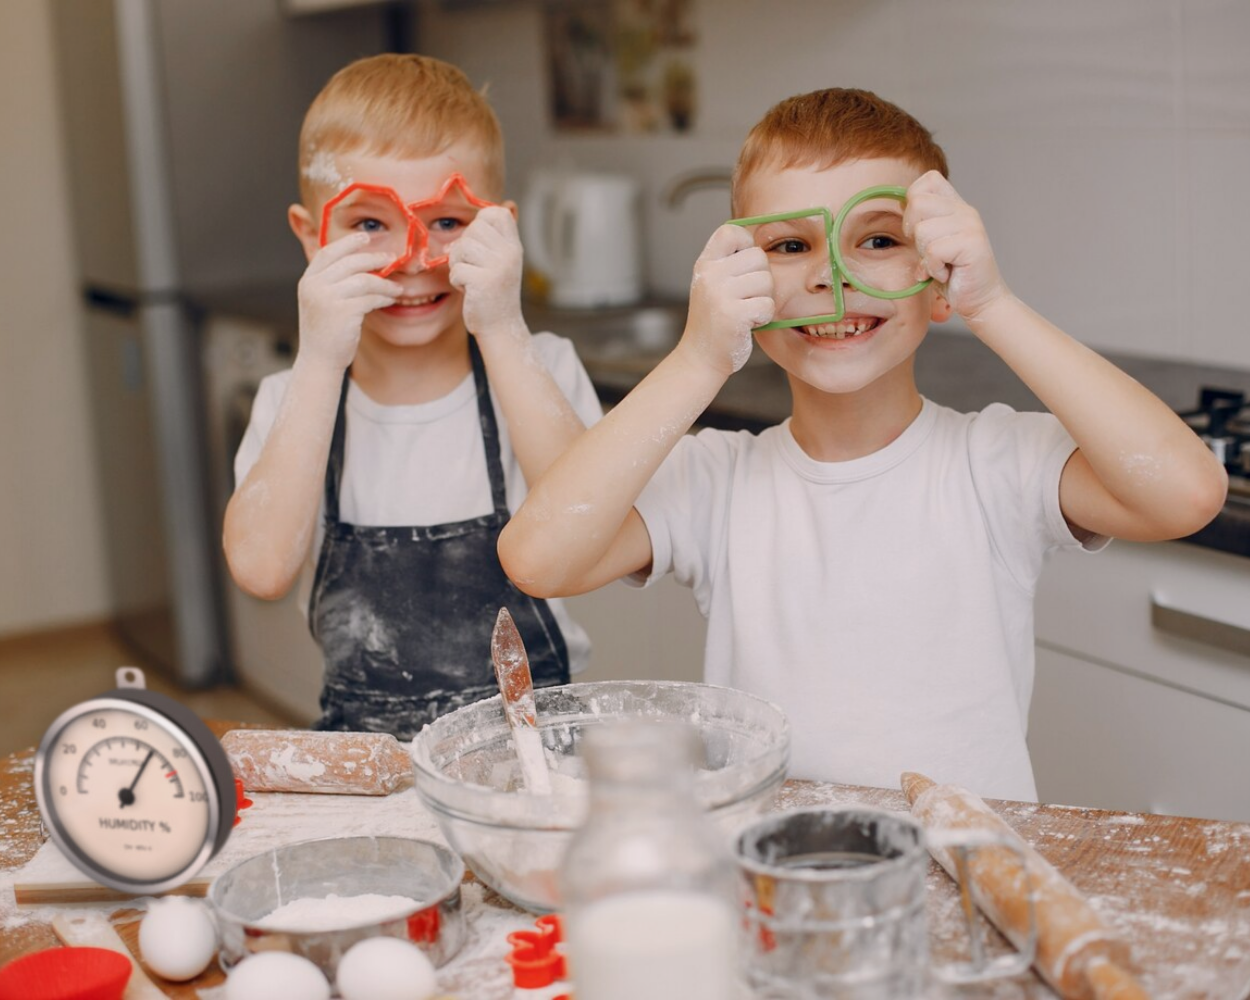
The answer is 70 %
